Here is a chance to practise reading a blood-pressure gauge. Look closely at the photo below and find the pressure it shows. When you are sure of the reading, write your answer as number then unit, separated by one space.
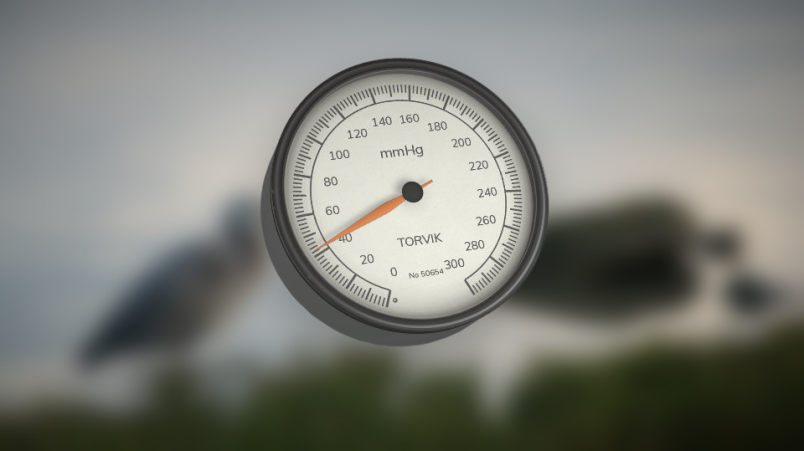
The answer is 42 mmHg
